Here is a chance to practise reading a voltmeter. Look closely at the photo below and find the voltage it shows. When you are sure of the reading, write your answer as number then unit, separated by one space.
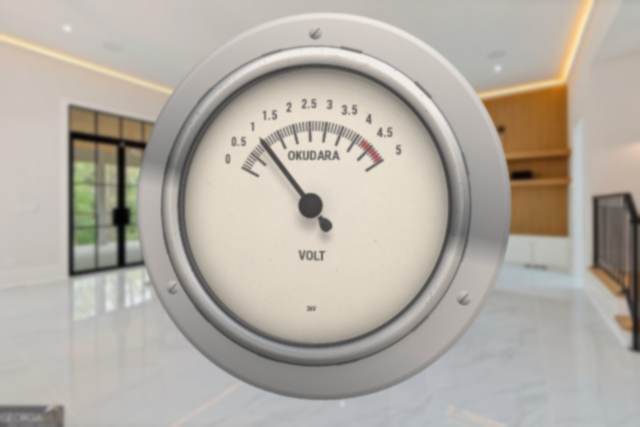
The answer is 1 V
